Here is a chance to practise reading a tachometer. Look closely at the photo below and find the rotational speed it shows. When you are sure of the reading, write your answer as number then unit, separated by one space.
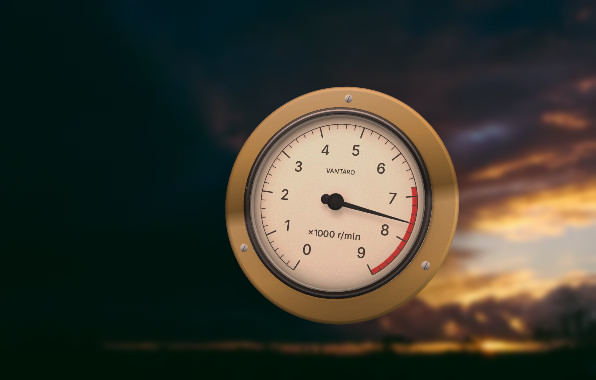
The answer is 7600 rpm
